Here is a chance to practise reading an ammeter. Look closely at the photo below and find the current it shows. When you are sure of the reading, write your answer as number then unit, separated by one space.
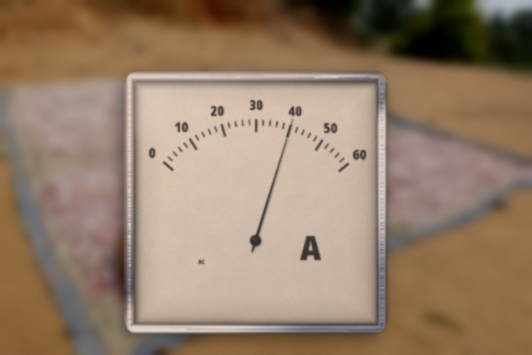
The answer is 40 A
